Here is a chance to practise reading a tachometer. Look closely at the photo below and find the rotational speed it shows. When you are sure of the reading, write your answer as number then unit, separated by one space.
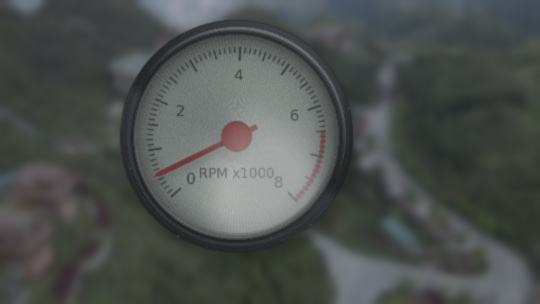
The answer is 500 rpm
